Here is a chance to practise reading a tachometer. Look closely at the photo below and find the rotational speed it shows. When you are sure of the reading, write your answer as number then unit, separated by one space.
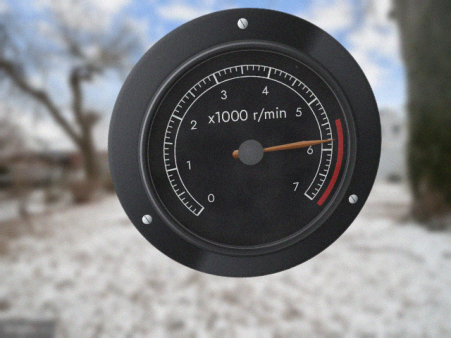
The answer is 5800 rpm
